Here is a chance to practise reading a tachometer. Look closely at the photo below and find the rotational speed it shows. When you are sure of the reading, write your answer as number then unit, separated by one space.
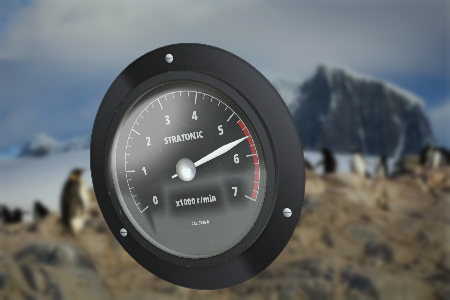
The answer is 5600 rpm
